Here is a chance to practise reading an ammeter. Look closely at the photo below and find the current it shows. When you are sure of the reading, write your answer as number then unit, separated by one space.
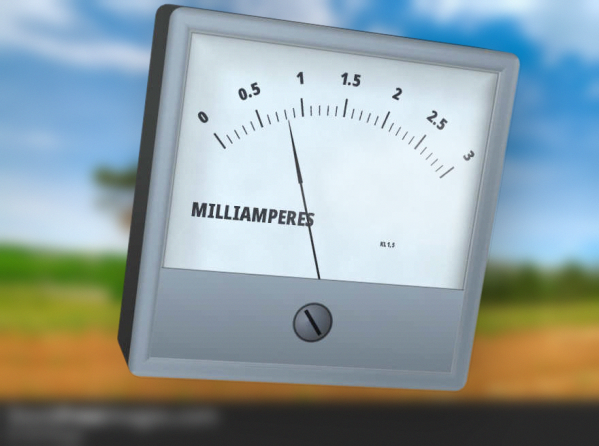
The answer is 0.8 mA
